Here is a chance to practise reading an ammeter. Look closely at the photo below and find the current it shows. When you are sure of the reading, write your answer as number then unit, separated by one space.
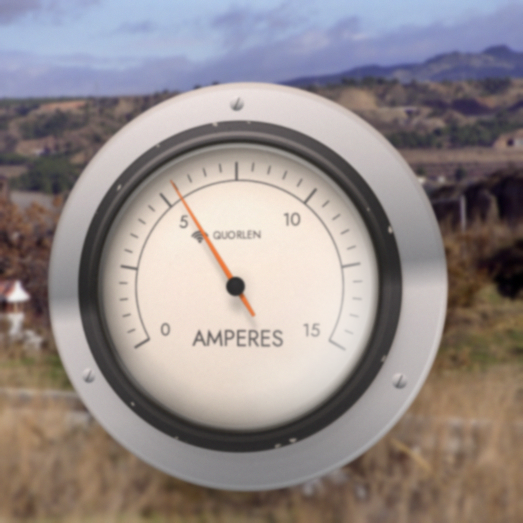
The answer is 5.5 A
